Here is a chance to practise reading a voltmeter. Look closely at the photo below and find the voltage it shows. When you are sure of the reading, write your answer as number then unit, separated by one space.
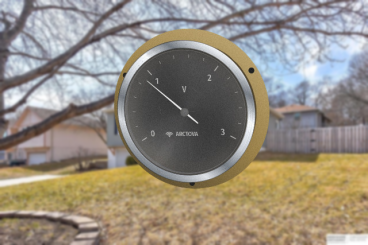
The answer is 0.9 V
